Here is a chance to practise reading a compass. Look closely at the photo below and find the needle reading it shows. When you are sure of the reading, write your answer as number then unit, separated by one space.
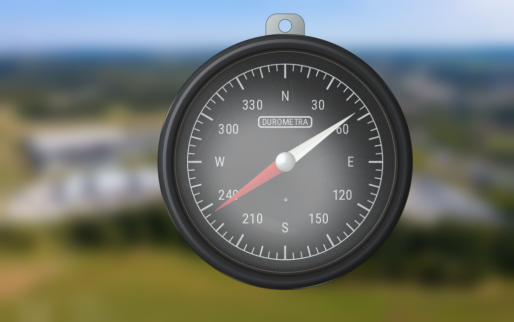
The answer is 235 °
